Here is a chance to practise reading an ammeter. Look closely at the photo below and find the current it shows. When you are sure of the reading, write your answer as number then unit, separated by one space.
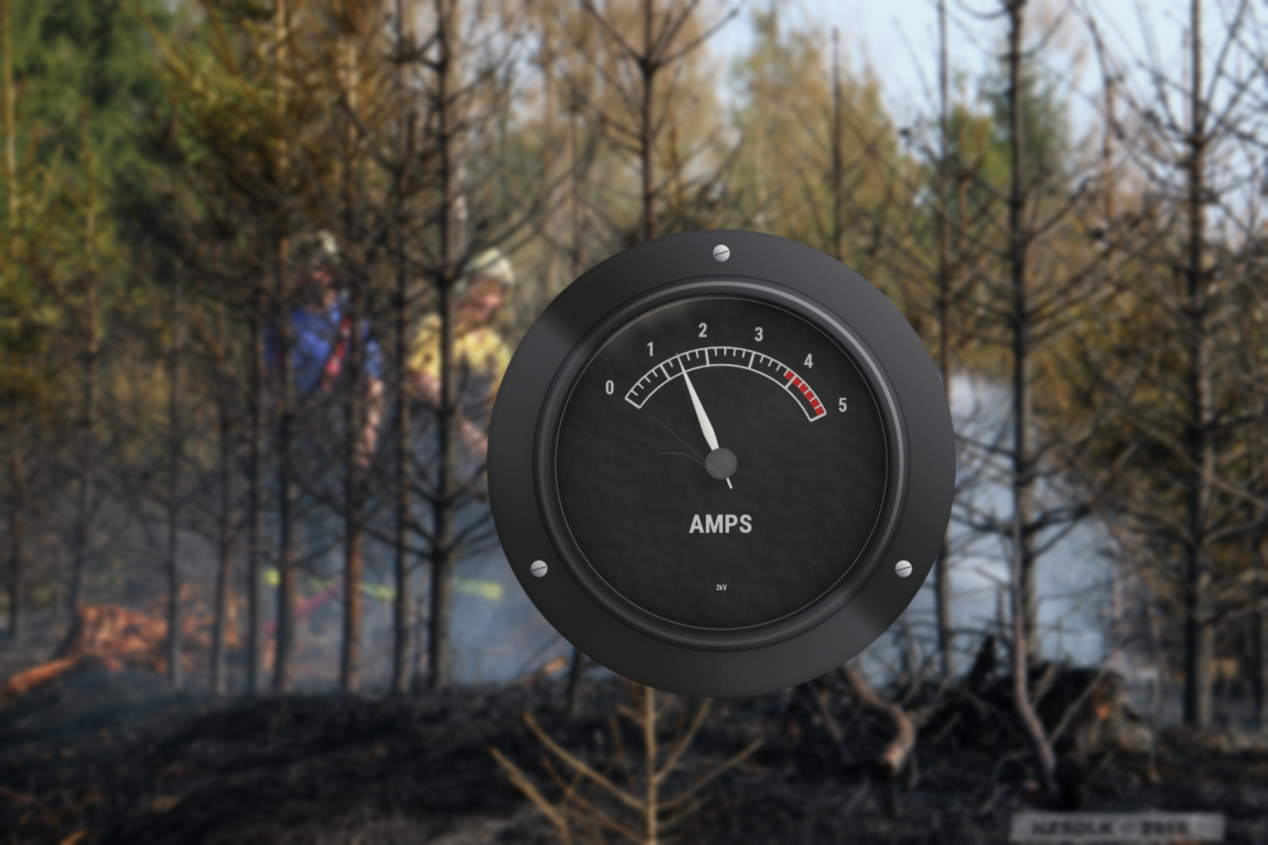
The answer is 1.4 A
